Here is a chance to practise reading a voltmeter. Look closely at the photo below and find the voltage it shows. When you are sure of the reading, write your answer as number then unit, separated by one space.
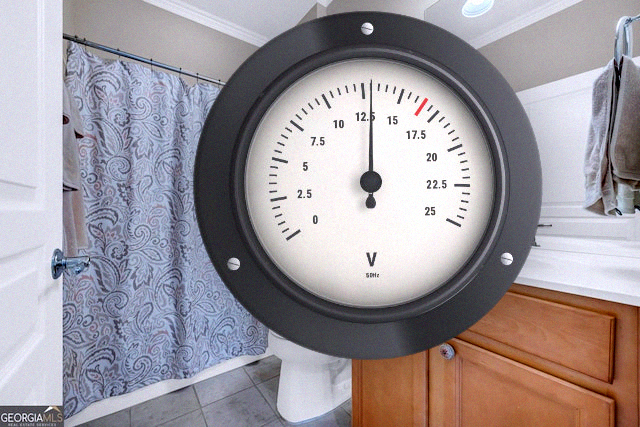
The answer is 13 V
